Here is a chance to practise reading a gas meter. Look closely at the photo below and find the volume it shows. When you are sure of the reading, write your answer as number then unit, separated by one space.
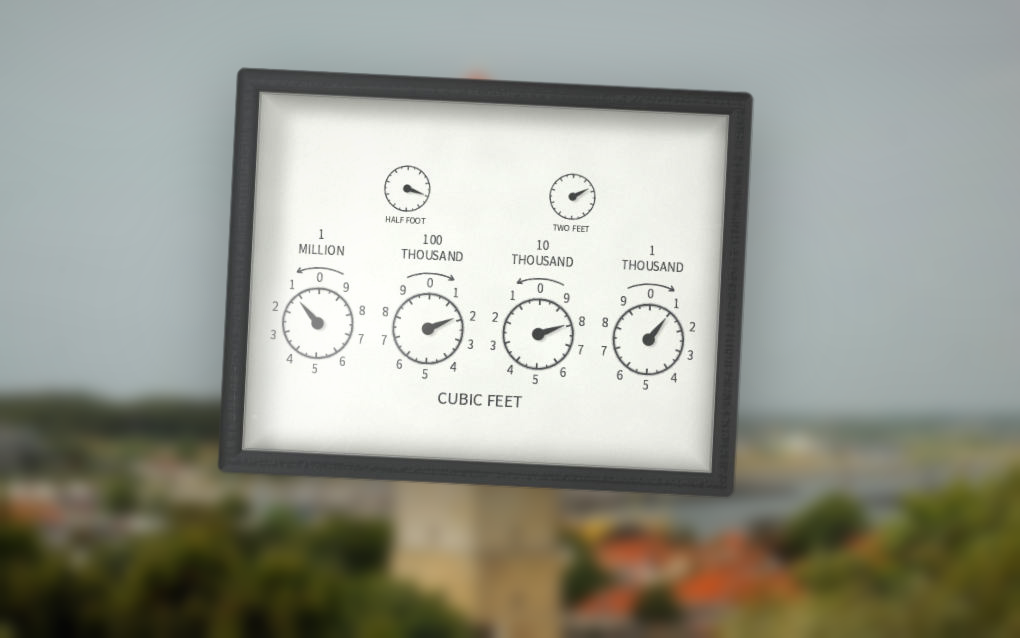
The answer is 118100 ft³
